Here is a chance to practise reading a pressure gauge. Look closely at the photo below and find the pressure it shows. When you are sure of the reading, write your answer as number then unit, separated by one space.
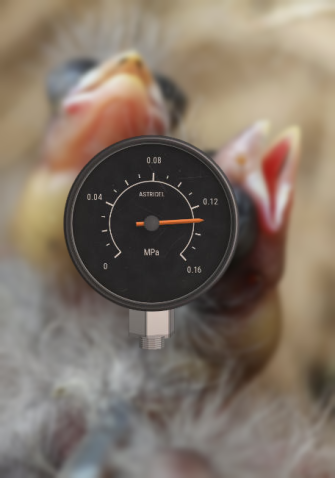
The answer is 0.13 MPa
